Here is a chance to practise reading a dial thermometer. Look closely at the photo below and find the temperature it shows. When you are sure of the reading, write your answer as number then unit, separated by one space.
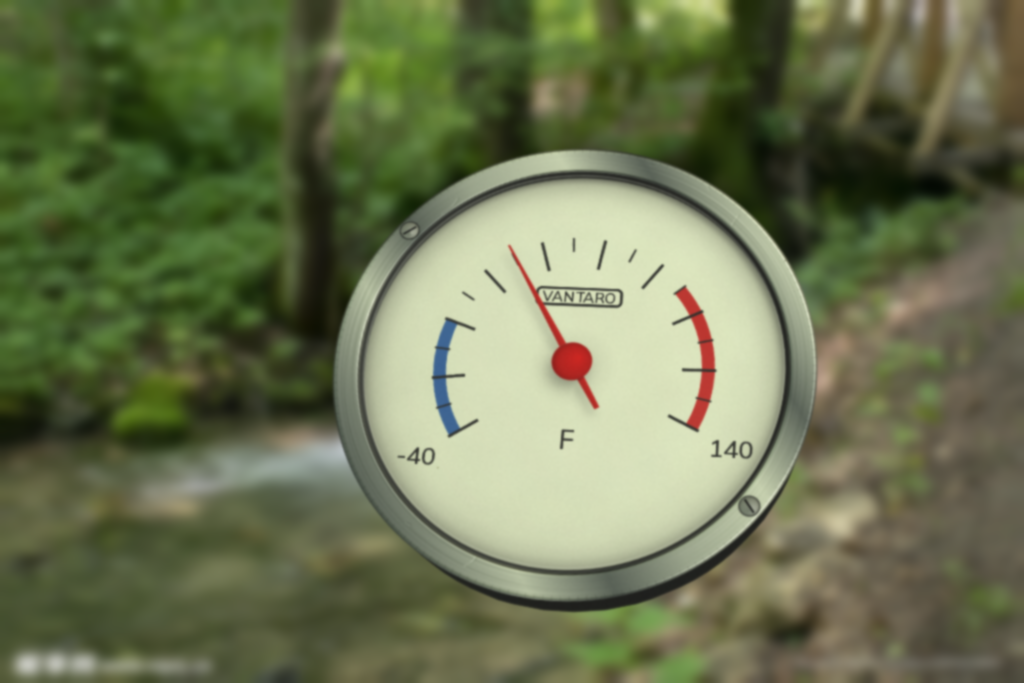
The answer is 30 °F
